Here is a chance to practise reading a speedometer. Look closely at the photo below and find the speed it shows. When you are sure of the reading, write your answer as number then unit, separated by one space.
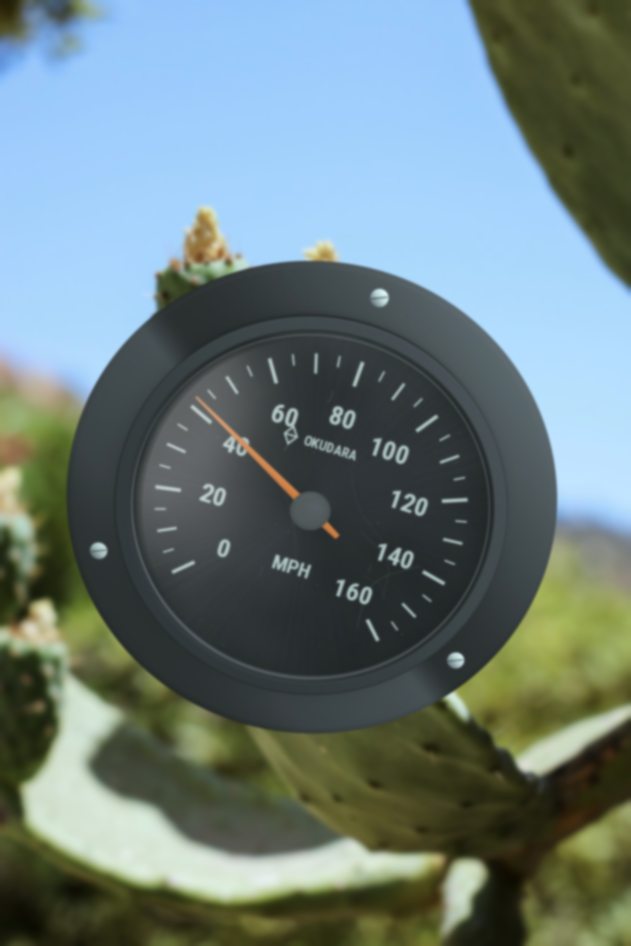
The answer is 42.5 mph
